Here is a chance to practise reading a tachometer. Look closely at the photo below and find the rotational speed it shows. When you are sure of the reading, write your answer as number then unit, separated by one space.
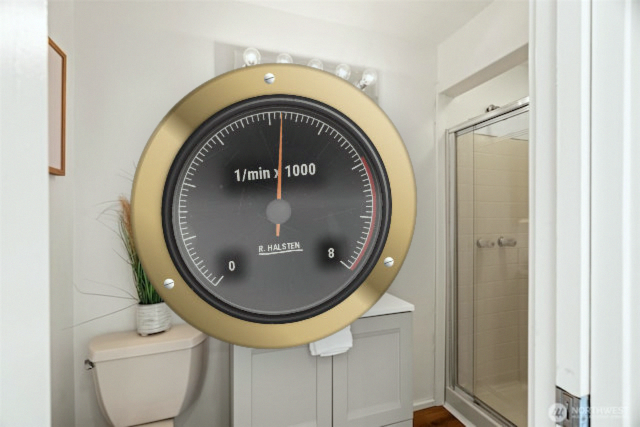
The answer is 4200 rpm
